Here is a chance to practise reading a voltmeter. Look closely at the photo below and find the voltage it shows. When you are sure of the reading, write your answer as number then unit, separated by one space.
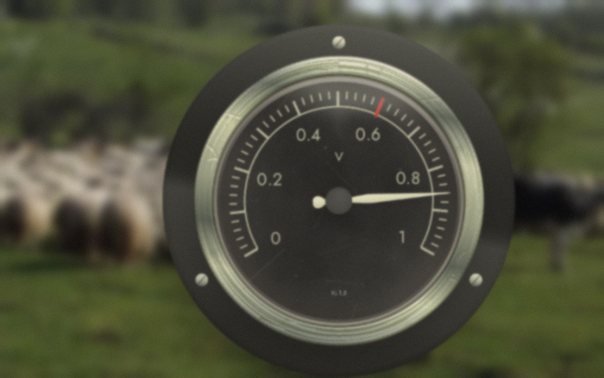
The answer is 0.86 V
